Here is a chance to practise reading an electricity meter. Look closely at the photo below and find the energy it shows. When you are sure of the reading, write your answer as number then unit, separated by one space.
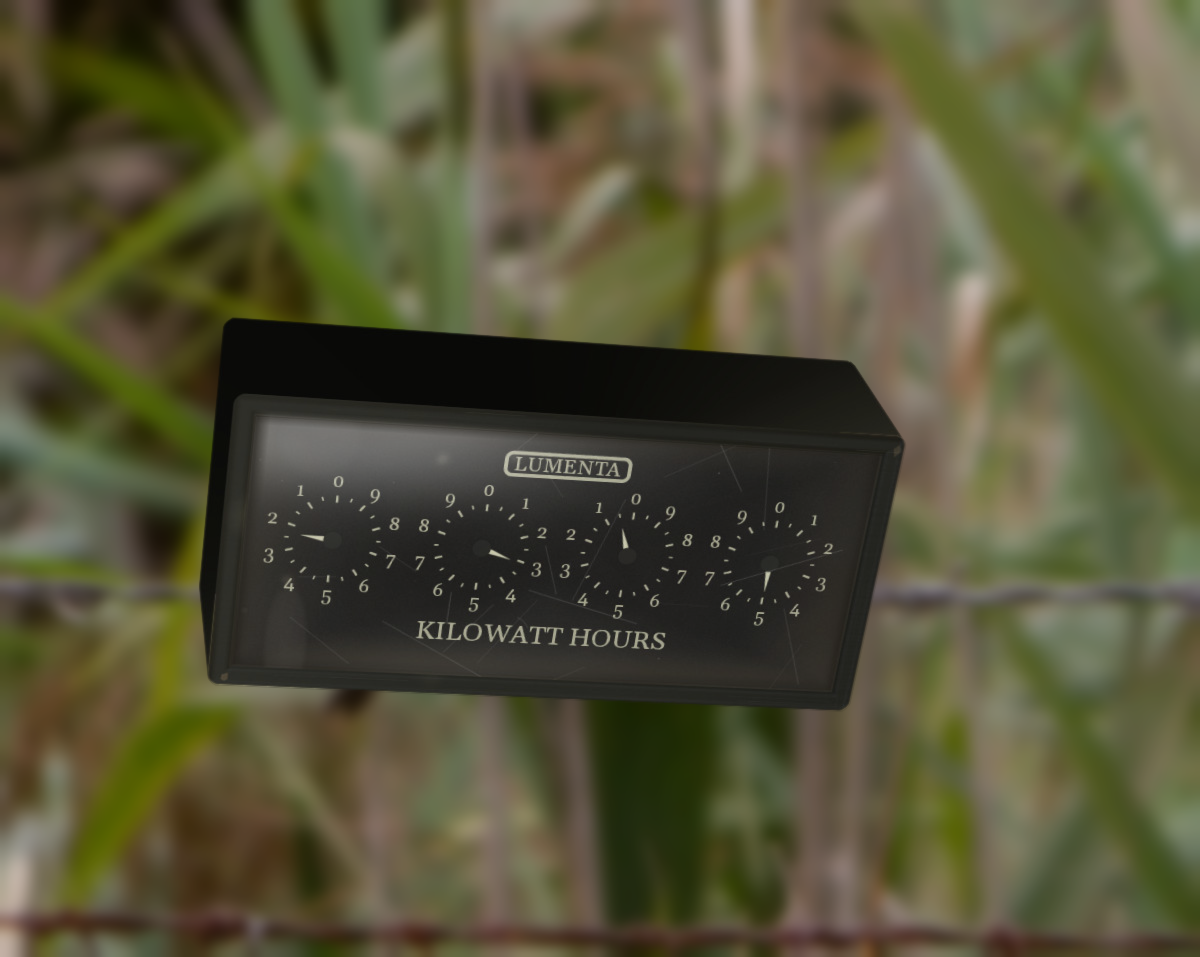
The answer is 2305 kWh
